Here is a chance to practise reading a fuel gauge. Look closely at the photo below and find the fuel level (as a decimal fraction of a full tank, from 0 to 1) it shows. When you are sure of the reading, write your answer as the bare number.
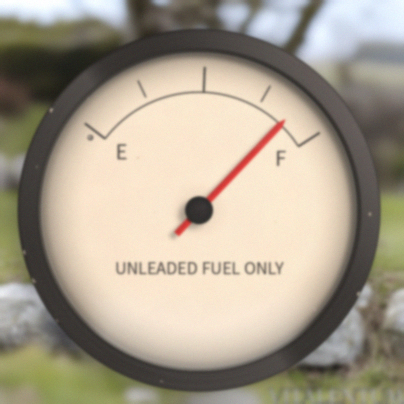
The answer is 0.875
